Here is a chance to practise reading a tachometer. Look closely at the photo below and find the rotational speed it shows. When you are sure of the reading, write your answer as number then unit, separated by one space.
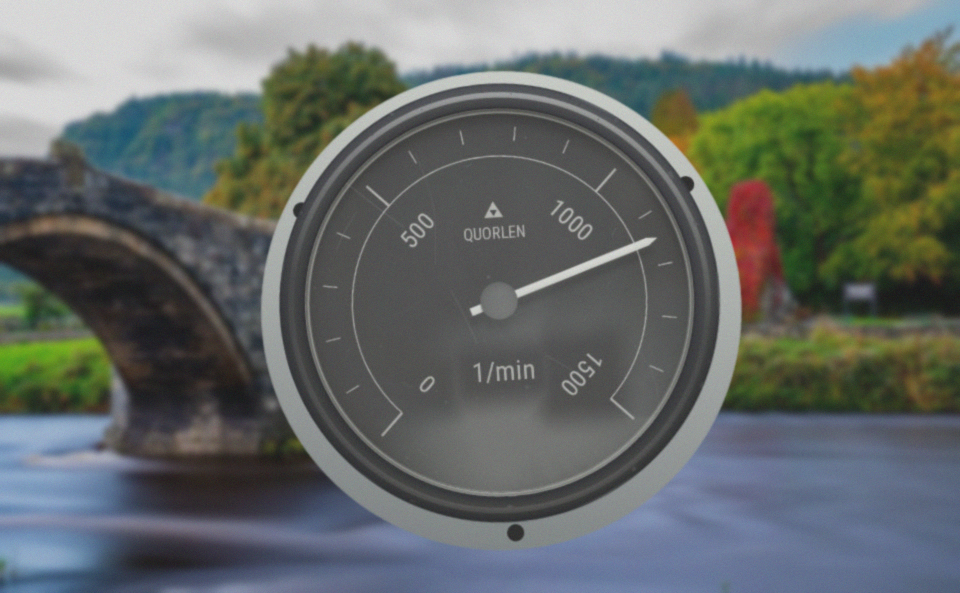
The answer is 1150 rpm
